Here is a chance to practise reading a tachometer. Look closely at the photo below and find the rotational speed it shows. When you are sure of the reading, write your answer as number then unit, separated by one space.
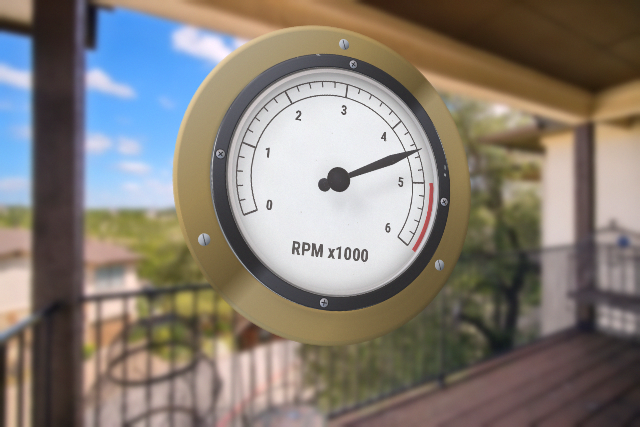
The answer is 4500 rpm
